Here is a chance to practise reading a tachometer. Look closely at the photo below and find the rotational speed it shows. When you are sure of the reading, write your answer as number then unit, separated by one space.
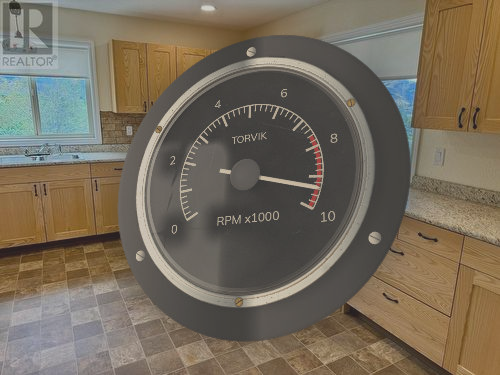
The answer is 9400 rpm
